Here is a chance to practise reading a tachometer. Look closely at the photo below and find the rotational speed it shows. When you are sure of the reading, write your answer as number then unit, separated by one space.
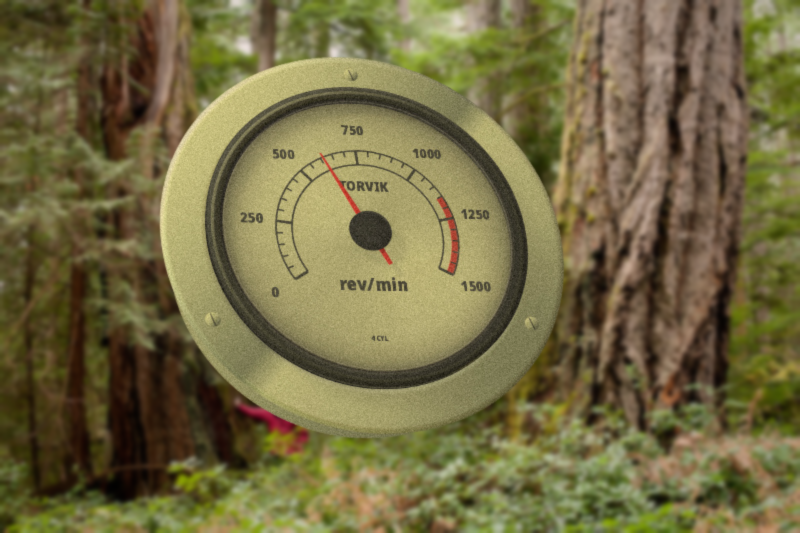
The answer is 600 rpm
